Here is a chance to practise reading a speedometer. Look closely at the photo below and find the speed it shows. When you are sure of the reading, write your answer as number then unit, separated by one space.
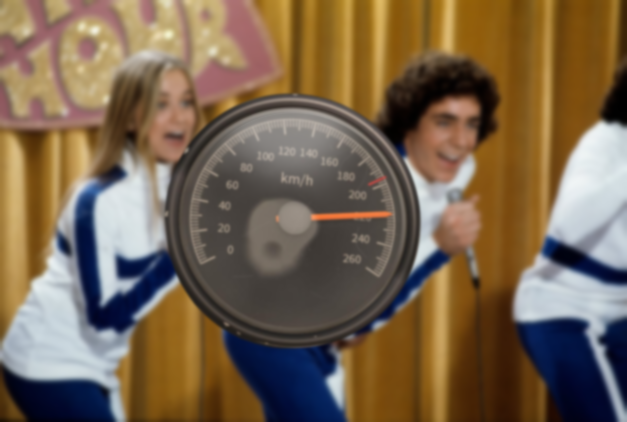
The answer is 220 km/h
